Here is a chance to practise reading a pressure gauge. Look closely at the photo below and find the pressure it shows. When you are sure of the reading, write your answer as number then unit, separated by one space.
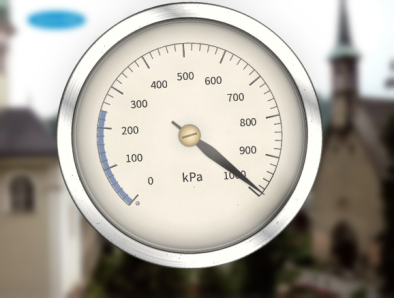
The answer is 990 kPa
